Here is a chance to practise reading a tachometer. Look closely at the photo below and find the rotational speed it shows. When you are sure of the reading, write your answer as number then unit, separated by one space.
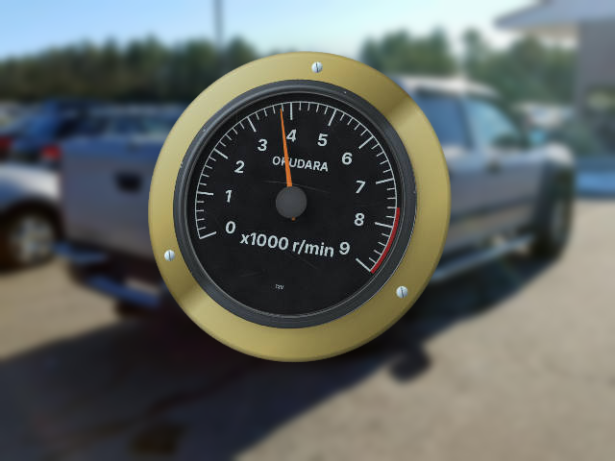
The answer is 3800 rpm
